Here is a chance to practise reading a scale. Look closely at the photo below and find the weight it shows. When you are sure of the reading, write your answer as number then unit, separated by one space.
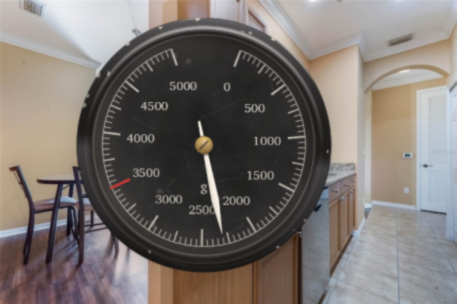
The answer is 2300 g
